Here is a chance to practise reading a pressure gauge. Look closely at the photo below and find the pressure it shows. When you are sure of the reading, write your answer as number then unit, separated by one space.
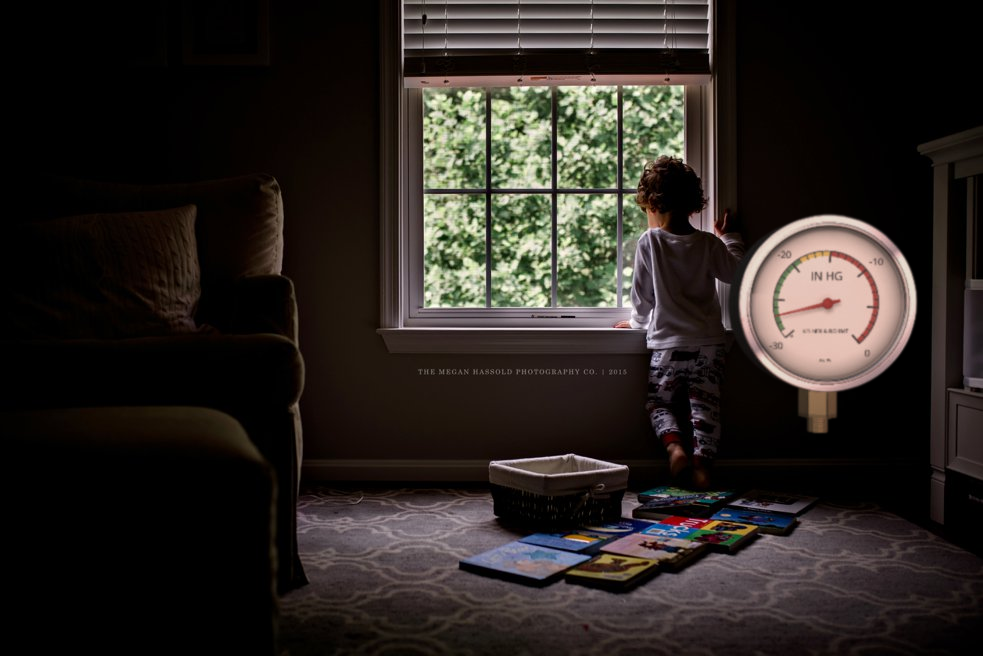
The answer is -27 inHg
